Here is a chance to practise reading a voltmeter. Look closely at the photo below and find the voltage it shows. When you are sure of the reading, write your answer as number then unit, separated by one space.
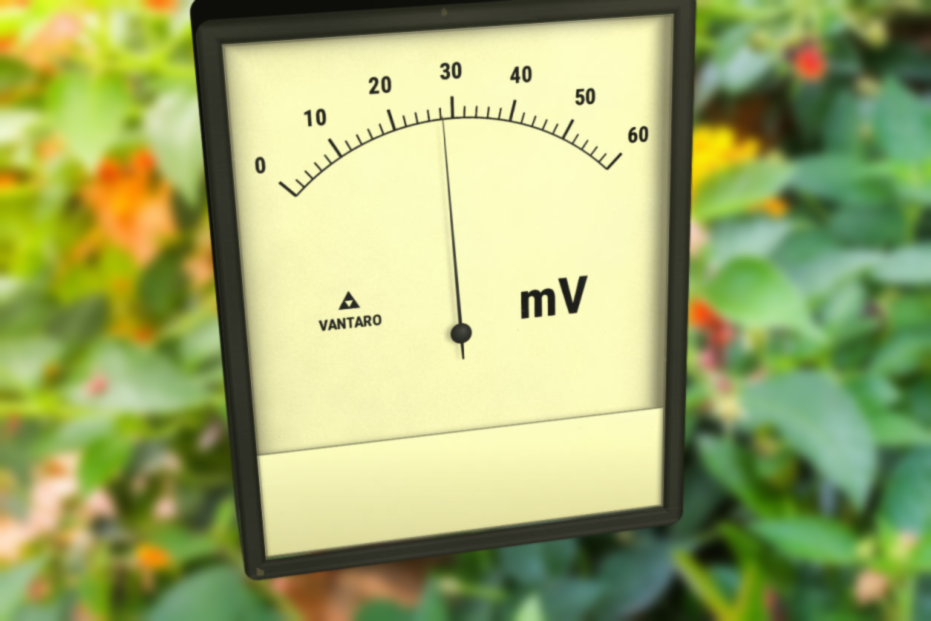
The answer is 28 mV
